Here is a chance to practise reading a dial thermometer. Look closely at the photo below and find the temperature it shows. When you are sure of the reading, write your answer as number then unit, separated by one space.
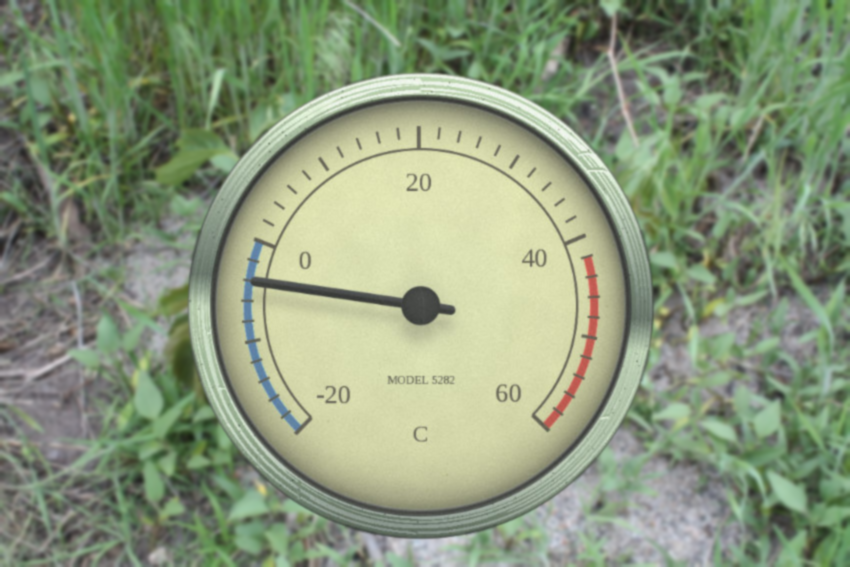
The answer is -4 °C
